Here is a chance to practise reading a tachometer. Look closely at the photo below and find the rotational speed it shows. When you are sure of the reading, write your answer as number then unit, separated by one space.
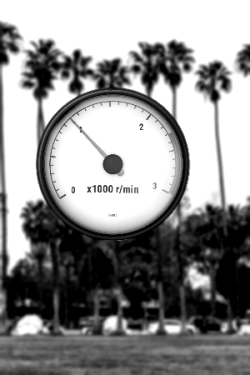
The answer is 1000 rpm
